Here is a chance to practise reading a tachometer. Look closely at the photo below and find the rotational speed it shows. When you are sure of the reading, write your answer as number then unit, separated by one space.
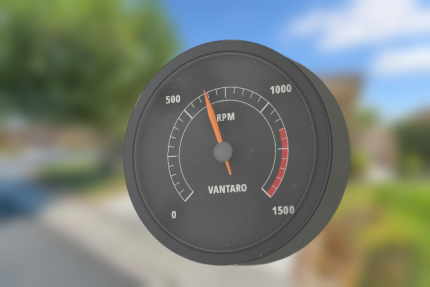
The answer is 650 rpm
